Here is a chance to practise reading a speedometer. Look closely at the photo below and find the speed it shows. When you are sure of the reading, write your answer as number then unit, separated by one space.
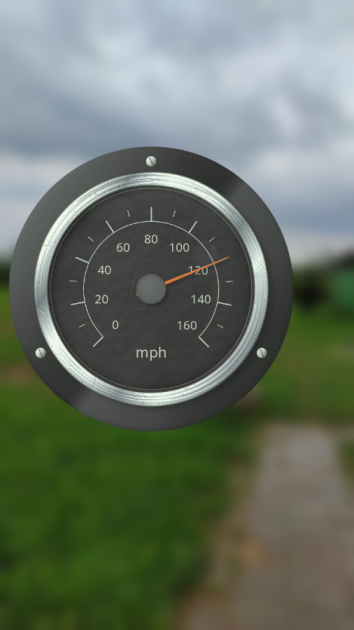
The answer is 120 mph
